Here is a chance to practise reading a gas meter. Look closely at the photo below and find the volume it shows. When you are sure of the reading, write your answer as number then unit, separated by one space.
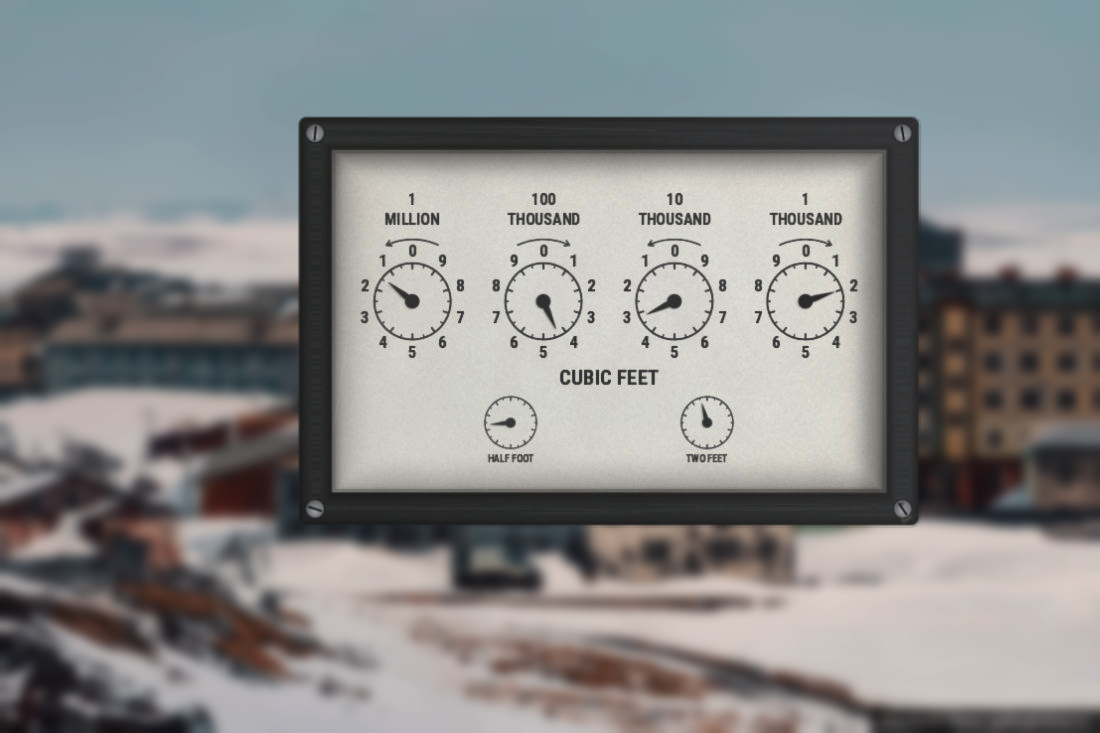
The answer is 143200 ft³
